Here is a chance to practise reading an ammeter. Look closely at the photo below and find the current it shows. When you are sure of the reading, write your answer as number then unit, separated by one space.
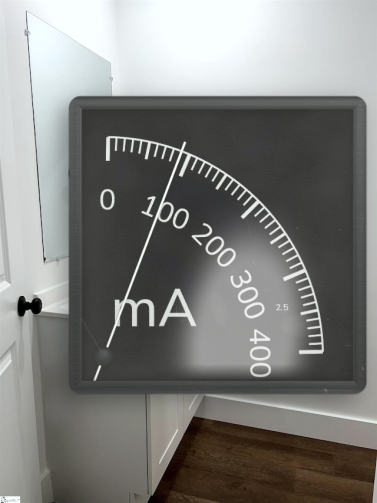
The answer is 90 mA
